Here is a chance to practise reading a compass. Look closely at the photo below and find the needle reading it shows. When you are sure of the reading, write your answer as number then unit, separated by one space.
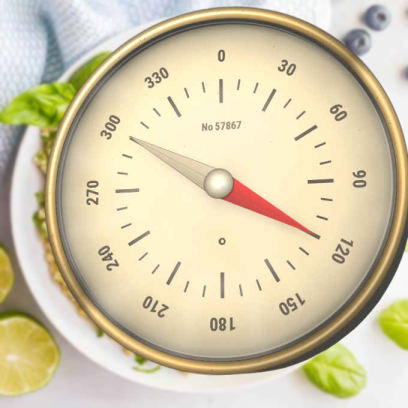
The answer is 120 °
